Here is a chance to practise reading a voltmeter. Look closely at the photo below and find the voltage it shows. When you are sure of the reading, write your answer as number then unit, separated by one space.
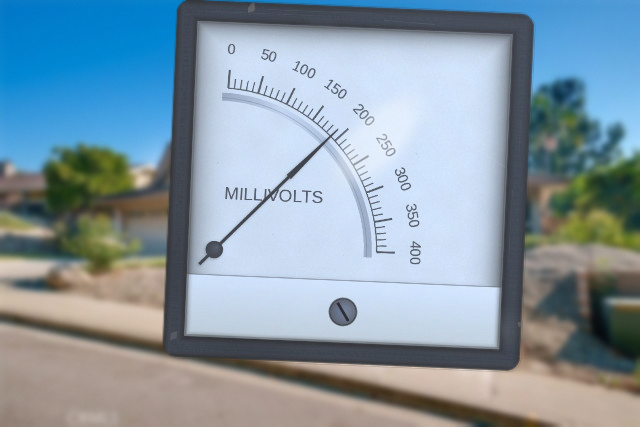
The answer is 190 mV
